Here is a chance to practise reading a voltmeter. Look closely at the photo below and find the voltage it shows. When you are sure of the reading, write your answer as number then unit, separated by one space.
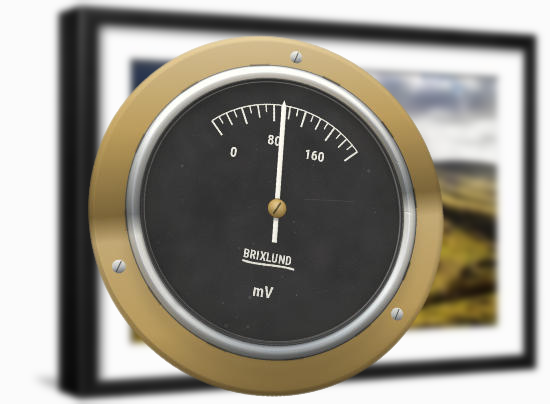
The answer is 90 mV
